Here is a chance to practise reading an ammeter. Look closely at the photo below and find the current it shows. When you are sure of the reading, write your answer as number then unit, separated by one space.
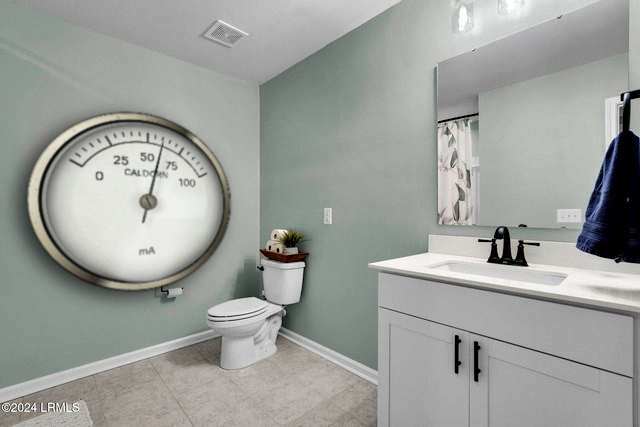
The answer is 60 mA
